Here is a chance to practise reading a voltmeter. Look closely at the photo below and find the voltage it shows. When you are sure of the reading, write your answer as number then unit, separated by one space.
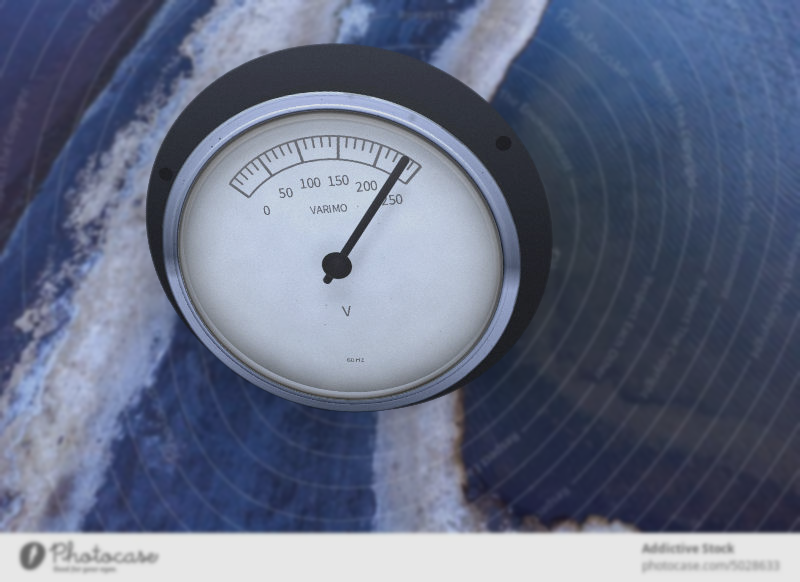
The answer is 230 V
